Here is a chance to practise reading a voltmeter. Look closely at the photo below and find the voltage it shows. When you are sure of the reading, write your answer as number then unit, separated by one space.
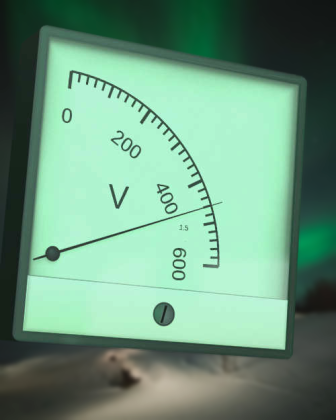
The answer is 460 V
